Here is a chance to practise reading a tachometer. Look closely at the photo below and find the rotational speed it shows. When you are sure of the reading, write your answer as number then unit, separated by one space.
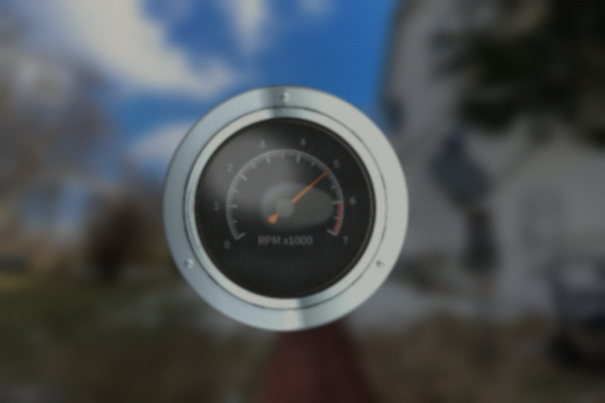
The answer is 5000 rpm
